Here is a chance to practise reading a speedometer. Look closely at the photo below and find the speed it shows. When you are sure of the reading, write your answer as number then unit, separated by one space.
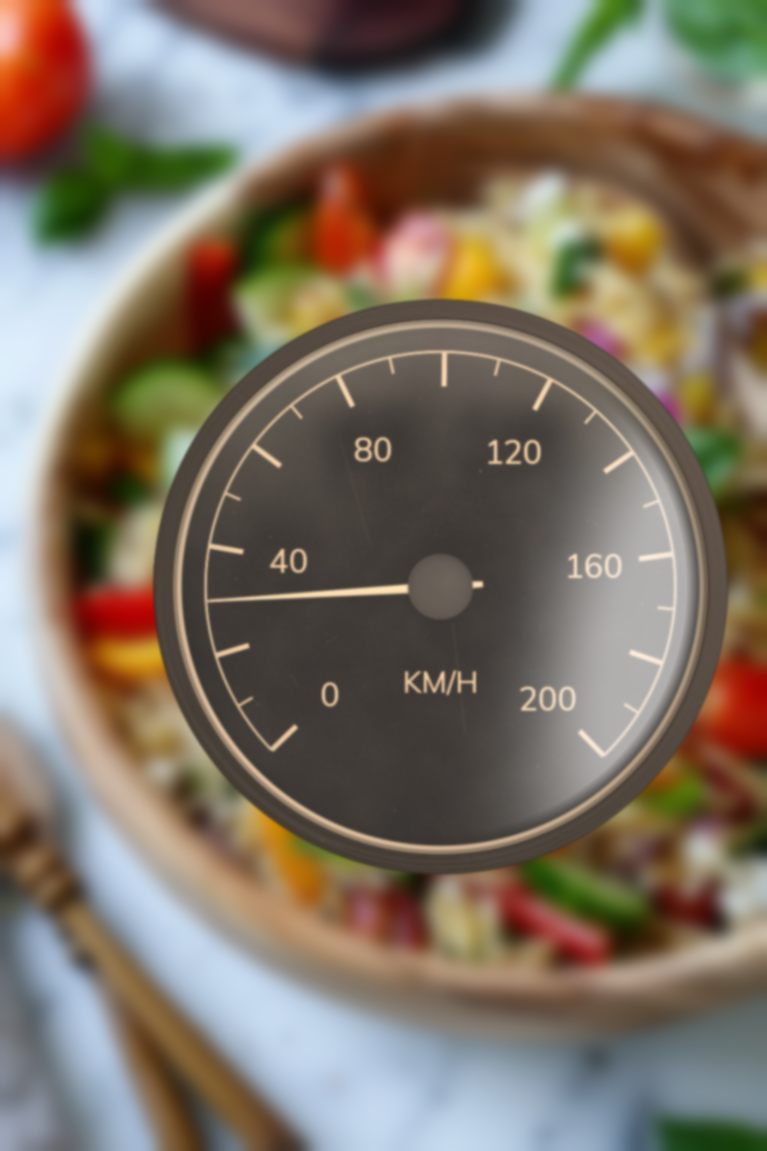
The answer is 30 km/h
